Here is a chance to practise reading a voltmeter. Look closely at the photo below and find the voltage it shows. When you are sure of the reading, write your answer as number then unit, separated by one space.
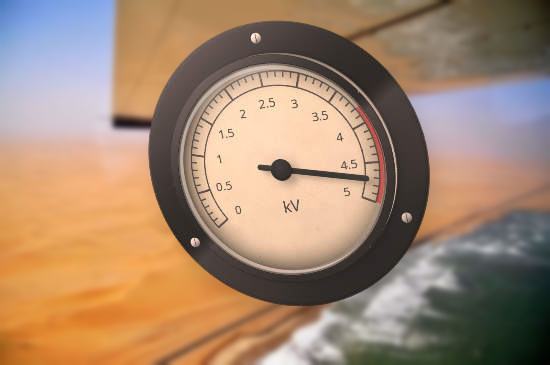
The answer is 4.7 kV
